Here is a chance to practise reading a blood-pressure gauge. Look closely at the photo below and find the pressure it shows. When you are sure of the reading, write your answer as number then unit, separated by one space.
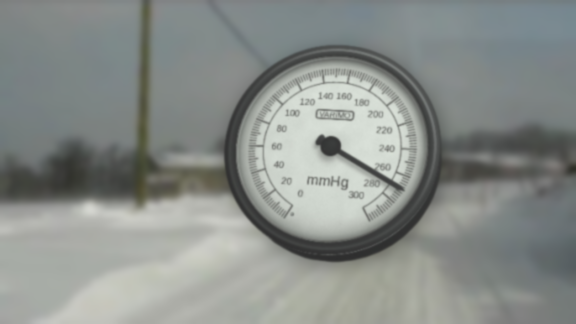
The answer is 270 mmHg
